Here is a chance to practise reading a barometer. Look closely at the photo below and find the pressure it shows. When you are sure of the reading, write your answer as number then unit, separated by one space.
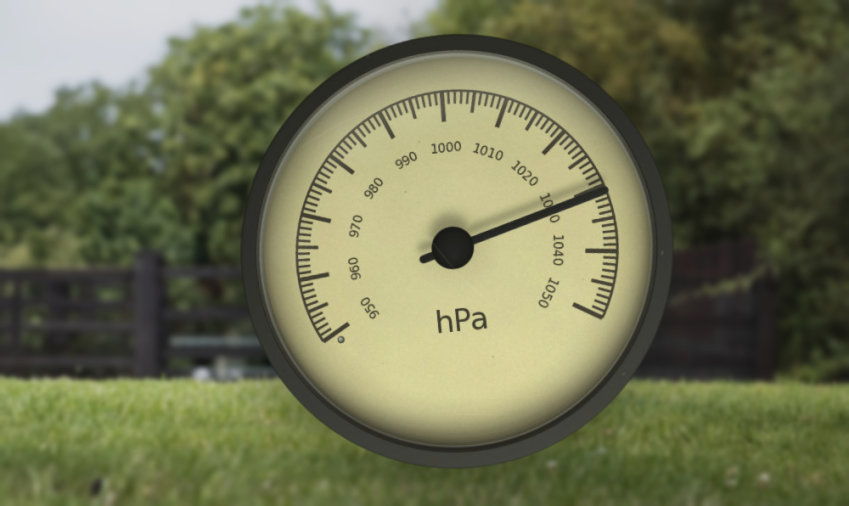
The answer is 1031 hPa
